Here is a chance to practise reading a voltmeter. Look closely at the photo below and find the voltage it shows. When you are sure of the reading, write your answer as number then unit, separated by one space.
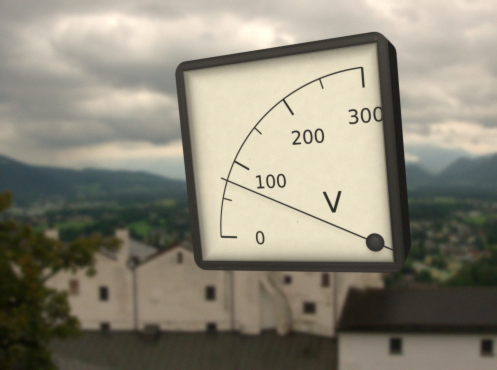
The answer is 75 V
